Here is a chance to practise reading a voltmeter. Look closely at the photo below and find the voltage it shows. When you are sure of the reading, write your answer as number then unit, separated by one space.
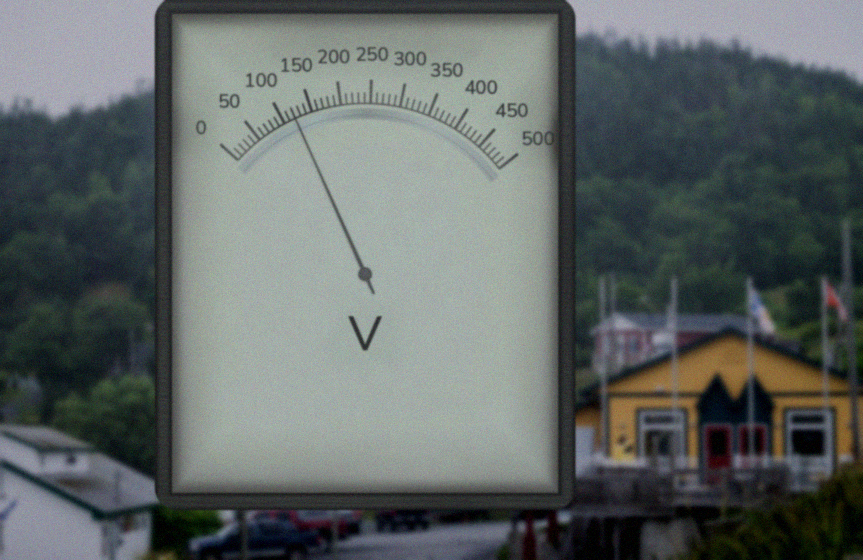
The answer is 120 V
